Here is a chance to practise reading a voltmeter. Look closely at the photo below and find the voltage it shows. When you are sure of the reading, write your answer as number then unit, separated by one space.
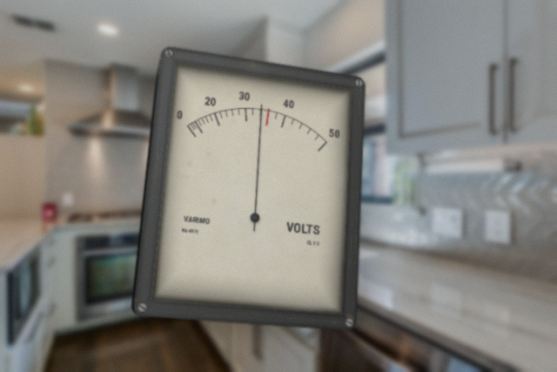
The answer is 34 V
